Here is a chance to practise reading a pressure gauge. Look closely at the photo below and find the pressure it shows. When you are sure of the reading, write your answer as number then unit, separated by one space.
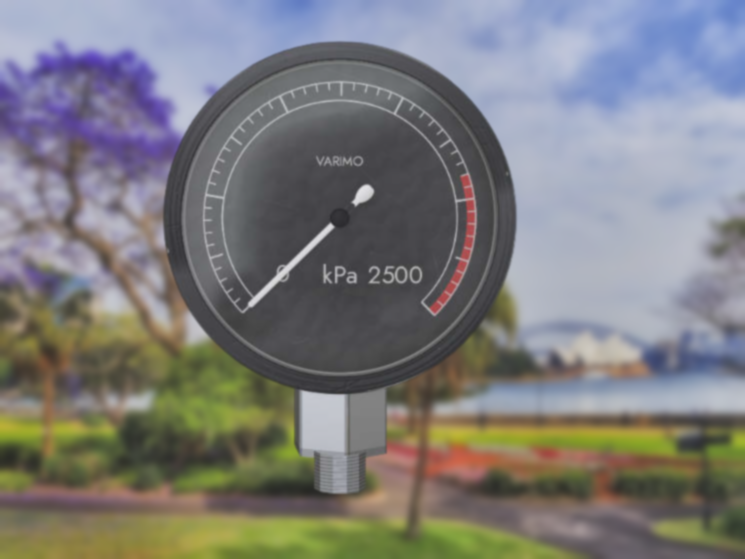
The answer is 0 kPa
